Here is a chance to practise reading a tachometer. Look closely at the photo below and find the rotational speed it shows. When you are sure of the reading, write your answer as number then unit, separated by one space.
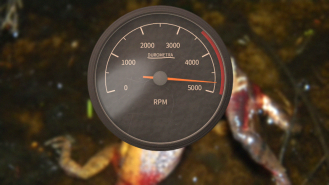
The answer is 4750 rpm
